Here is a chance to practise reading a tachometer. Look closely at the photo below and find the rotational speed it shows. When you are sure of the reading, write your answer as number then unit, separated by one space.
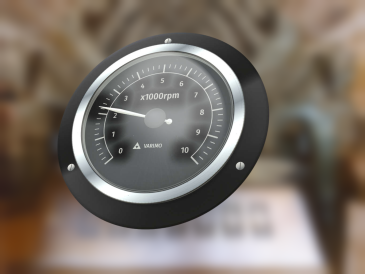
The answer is 2200 rpm
